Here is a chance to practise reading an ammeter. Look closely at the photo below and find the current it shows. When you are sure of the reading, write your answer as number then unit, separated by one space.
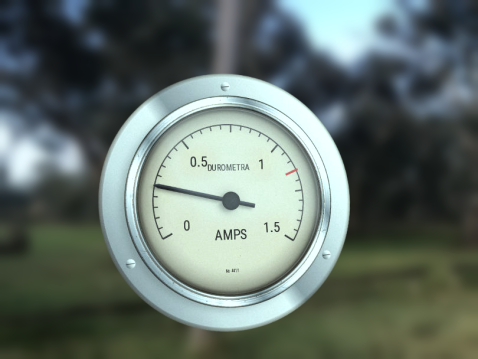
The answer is 0.25 A
